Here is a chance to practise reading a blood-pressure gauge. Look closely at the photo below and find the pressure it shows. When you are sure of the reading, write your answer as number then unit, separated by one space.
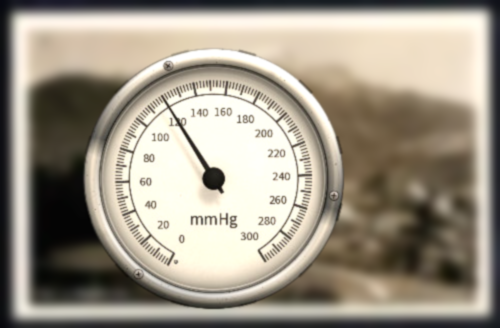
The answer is 120 mmHg
